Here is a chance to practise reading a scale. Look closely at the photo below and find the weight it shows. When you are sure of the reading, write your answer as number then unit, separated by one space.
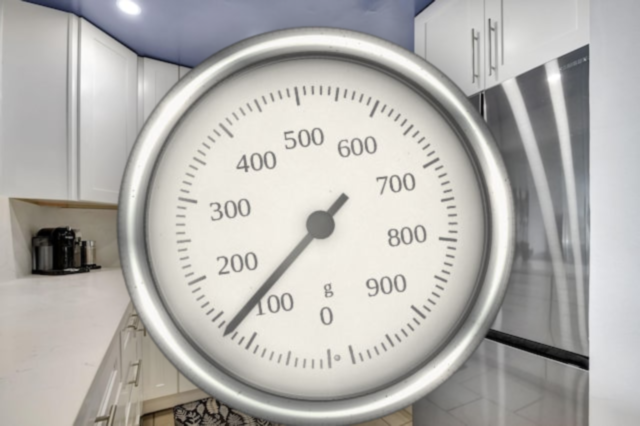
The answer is 130 g
